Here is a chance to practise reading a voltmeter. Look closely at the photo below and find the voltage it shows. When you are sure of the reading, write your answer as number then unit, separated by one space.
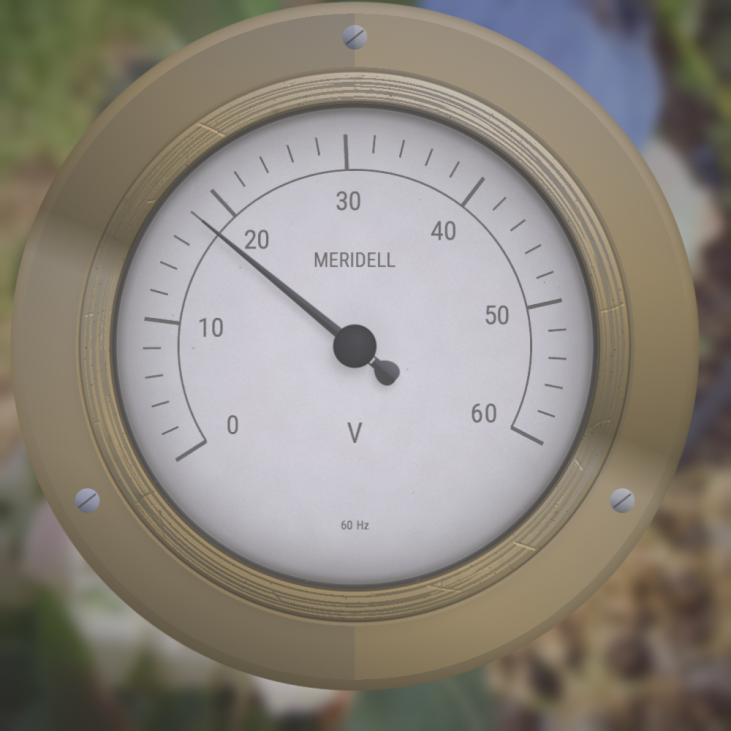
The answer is 18 V
